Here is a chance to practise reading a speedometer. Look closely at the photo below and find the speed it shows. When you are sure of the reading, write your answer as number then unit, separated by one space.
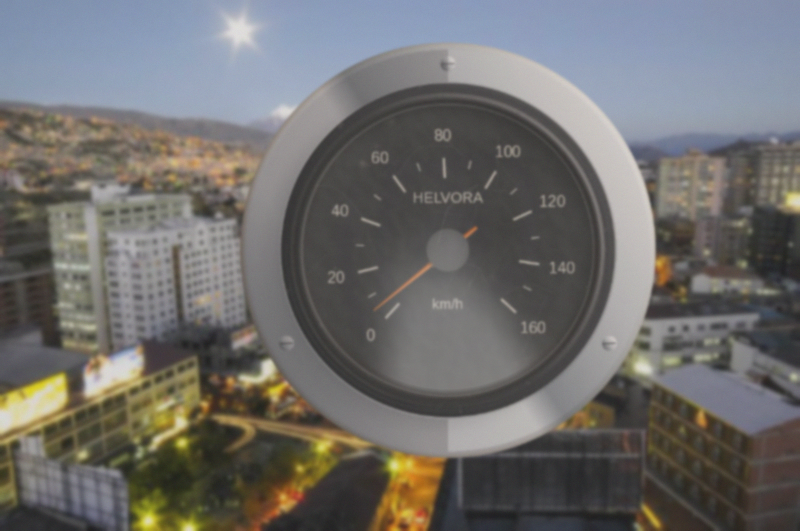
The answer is 5 km/h
